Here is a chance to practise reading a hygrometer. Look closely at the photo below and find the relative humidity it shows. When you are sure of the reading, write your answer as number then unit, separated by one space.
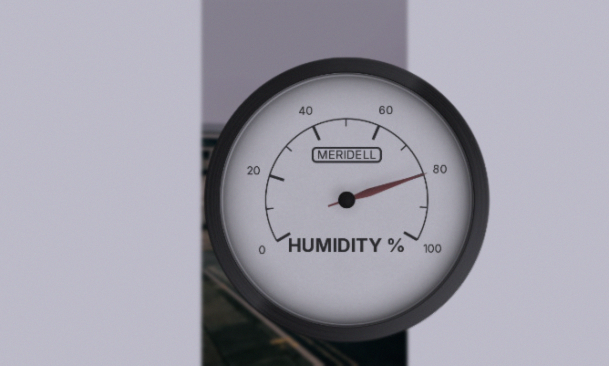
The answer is 80 %
